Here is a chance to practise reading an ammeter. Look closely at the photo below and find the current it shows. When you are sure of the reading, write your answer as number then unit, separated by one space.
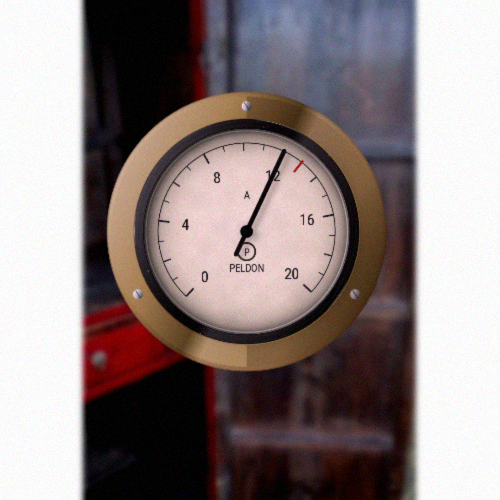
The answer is 12 A
